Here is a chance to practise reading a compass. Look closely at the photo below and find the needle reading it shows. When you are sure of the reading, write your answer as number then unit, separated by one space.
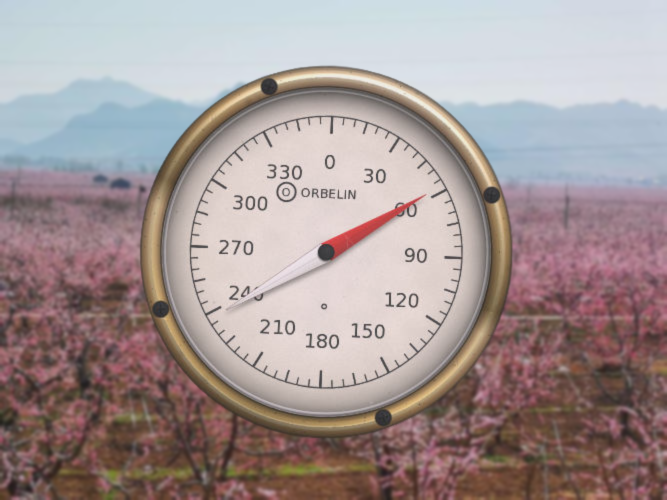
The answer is 57.5 °
